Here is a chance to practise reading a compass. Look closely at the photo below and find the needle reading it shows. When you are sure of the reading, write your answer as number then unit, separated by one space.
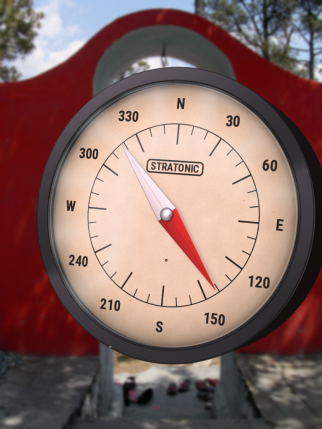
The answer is 140 °
